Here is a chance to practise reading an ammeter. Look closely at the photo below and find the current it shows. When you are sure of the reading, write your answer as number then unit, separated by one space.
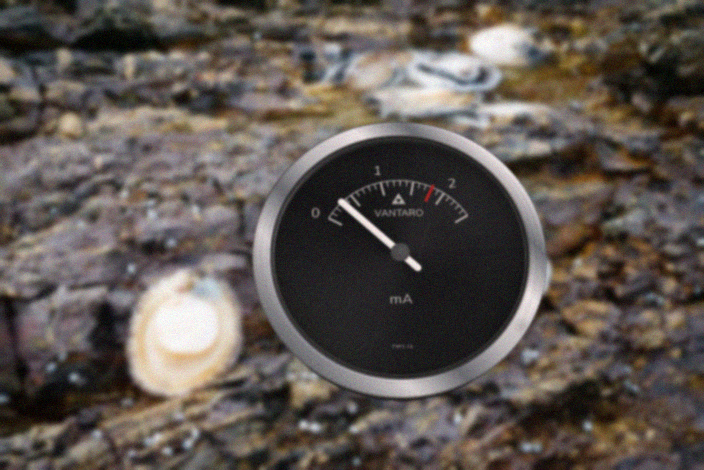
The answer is 0.3 mA
